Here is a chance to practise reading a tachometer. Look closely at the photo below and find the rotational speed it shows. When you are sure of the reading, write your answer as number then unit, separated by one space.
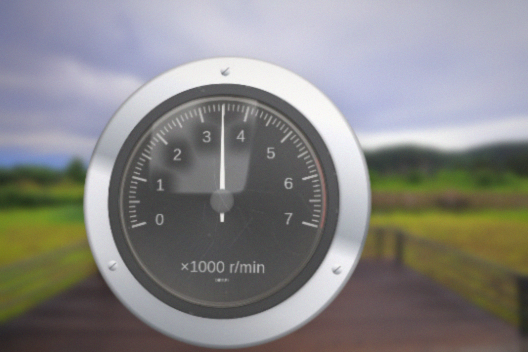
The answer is 3500 rpm
